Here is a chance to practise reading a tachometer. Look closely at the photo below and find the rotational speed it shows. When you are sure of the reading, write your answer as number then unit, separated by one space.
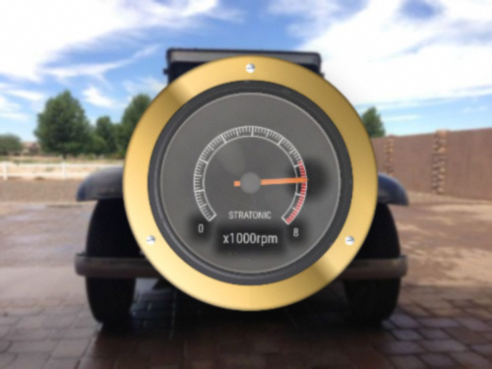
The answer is 6500 rpm
